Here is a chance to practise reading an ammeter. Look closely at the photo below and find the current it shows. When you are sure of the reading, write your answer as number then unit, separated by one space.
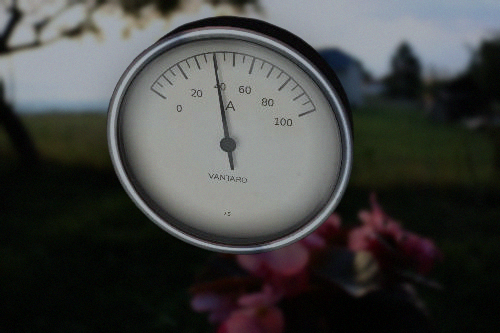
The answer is 40 A
